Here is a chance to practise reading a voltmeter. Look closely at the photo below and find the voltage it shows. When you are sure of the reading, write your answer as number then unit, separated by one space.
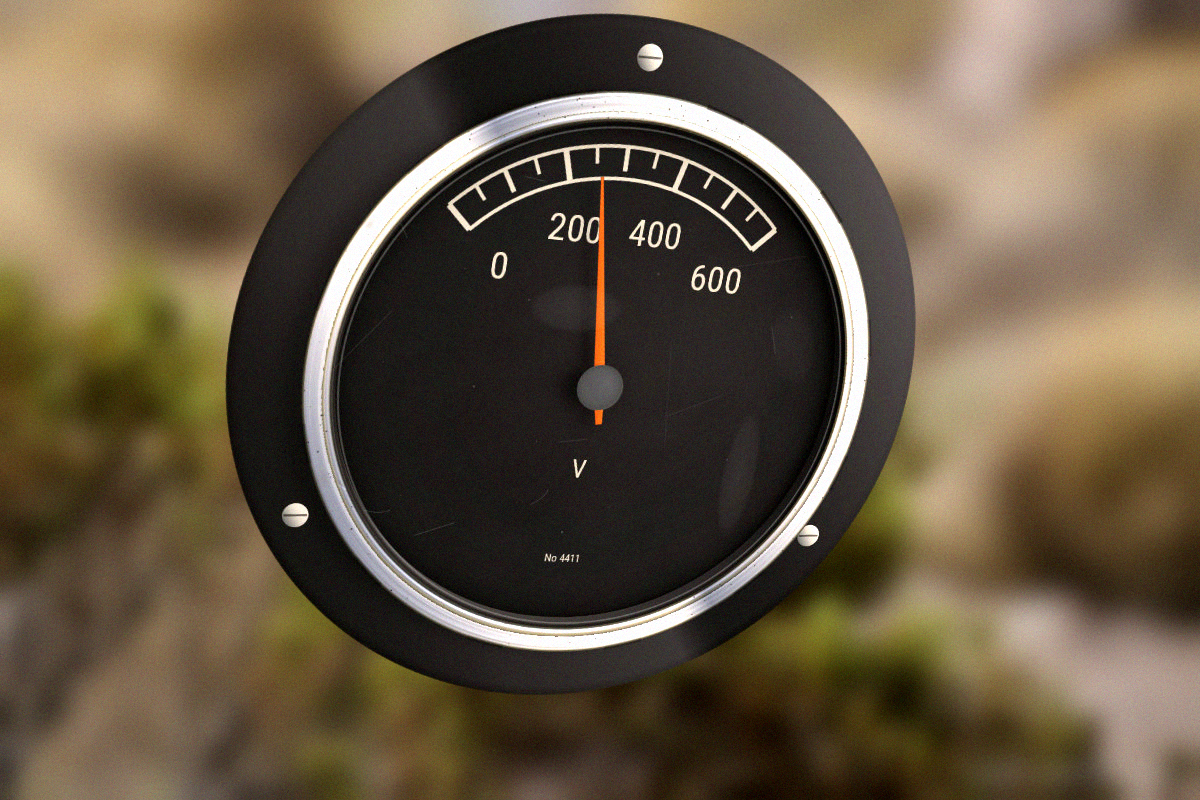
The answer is 250 V
